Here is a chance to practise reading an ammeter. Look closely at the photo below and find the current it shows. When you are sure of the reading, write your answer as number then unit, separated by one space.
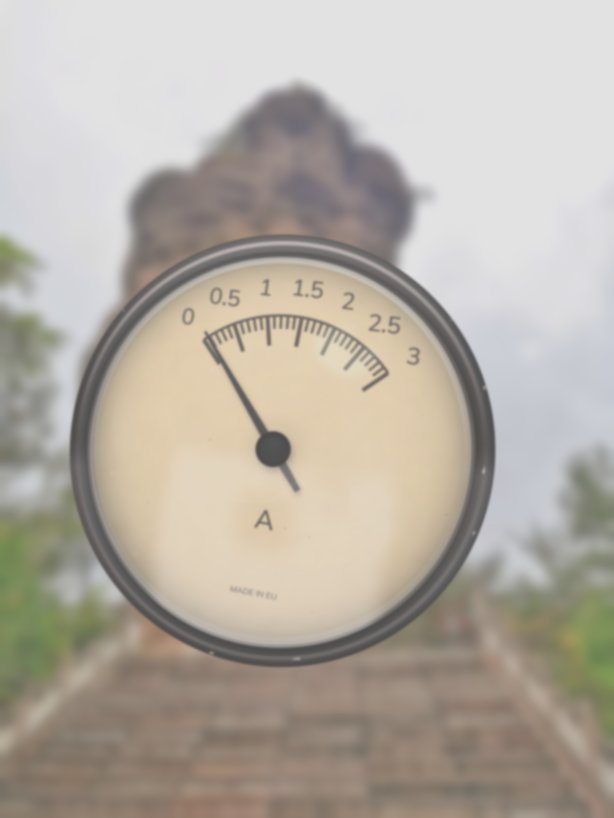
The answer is 0.1 A
